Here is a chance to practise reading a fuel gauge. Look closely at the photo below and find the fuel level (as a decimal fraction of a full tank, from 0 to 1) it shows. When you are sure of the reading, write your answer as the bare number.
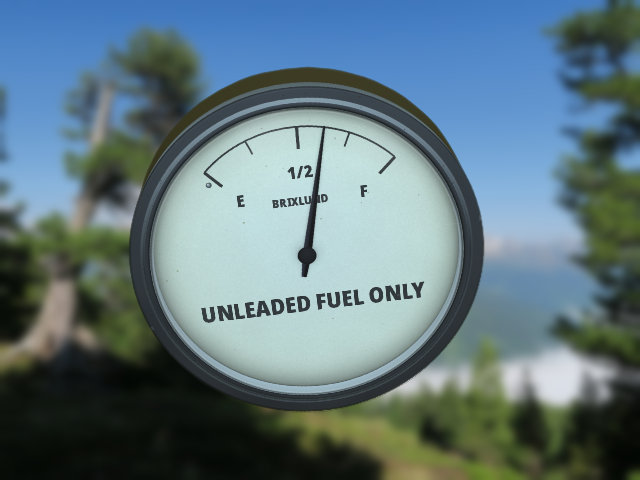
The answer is 0.625
